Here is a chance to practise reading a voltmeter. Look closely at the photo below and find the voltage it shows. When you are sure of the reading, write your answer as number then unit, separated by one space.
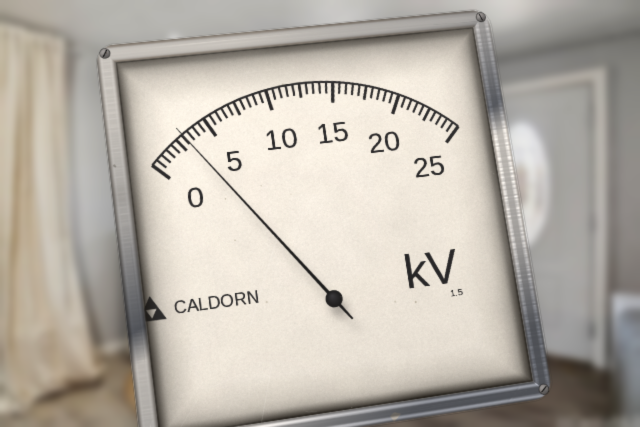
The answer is 3 kV
